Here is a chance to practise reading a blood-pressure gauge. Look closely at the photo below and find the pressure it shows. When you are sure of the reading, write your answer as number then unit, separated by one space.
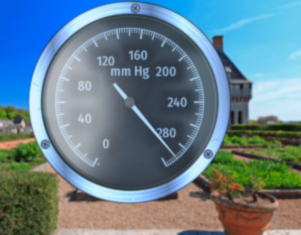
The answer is 290 mmHg
